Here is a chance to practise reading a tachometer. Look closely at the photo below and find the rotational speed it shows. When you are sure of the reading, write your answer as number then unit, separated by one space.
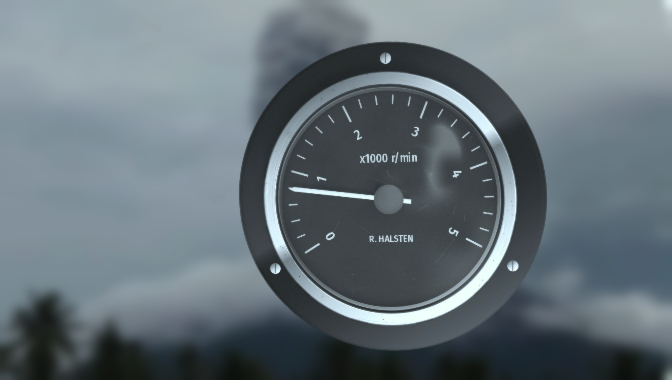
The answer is 800 rpm
